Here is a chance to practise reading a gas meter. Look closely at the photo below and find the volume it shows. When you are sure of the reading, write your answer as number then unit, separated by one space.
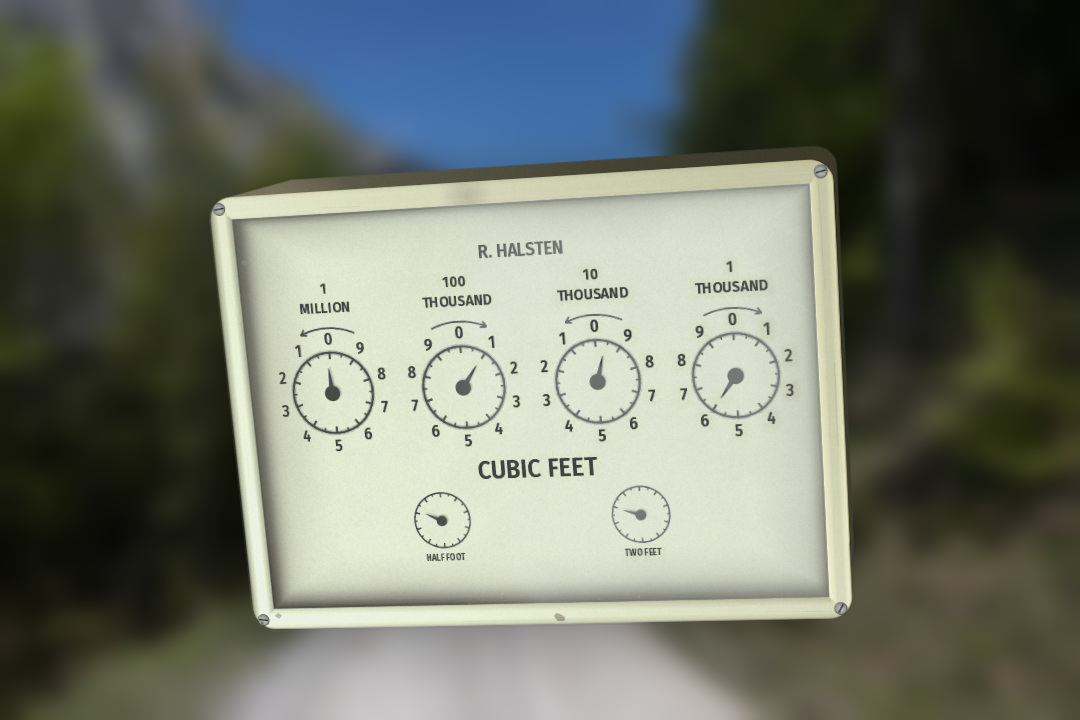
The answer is 9600 ft³
